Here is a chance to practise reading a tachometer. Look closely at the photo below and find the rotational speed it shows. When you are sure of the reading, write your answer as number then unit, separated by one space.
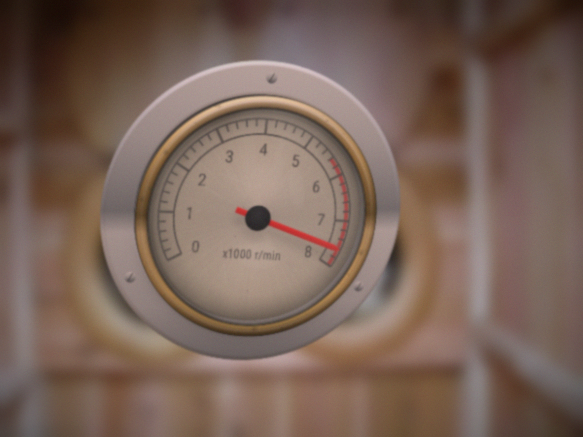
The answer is 7600 rpm
